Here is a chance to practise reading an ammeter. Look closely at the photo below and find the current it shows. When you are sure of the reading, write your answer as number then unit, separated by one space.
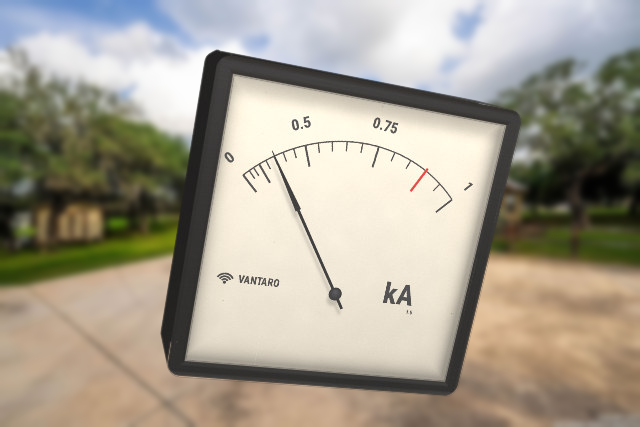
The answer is 0.35 kA
